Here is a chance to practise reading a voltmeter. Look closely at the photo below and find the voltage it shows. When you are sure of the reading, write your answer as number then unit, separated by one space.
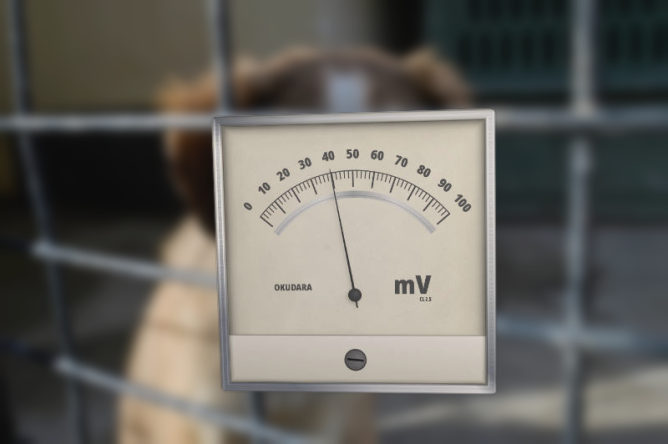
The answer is 40 mV
